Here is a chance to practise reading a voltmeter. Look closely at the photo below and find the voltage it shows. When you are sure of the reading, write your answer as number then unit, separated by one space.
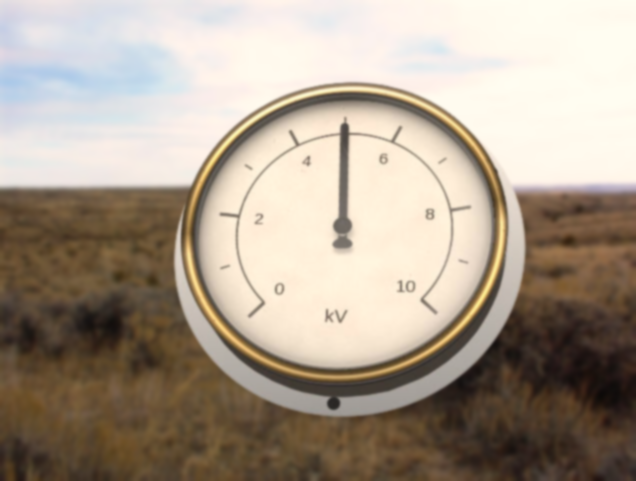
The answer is 5 kV
